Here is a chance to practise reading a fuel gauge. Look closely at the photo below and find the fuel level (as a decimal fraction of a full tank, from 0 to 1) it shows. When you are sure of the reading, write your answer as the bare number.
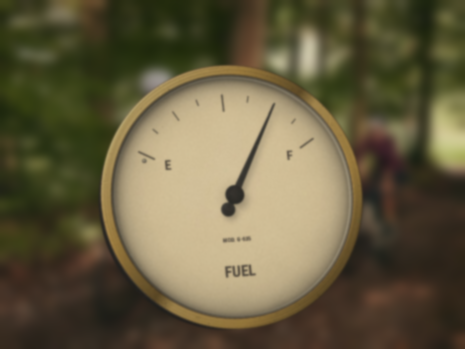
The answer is 0.75
